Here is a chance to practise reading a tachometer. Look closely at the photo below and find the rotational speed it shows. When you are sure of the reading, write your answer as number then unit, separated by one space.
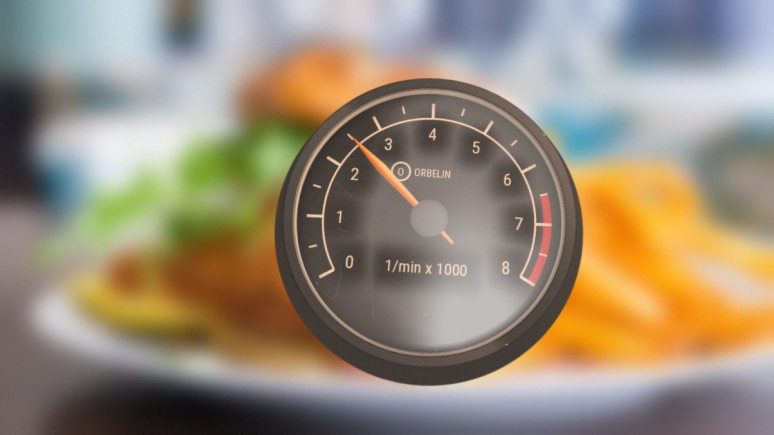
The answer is 2500 rpm
